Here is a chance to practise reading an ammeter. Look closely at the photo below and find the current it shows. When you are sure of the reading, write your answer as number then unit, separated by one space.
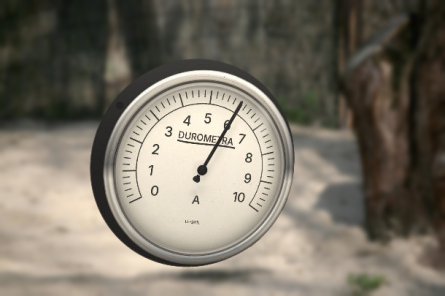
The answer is 6 A
